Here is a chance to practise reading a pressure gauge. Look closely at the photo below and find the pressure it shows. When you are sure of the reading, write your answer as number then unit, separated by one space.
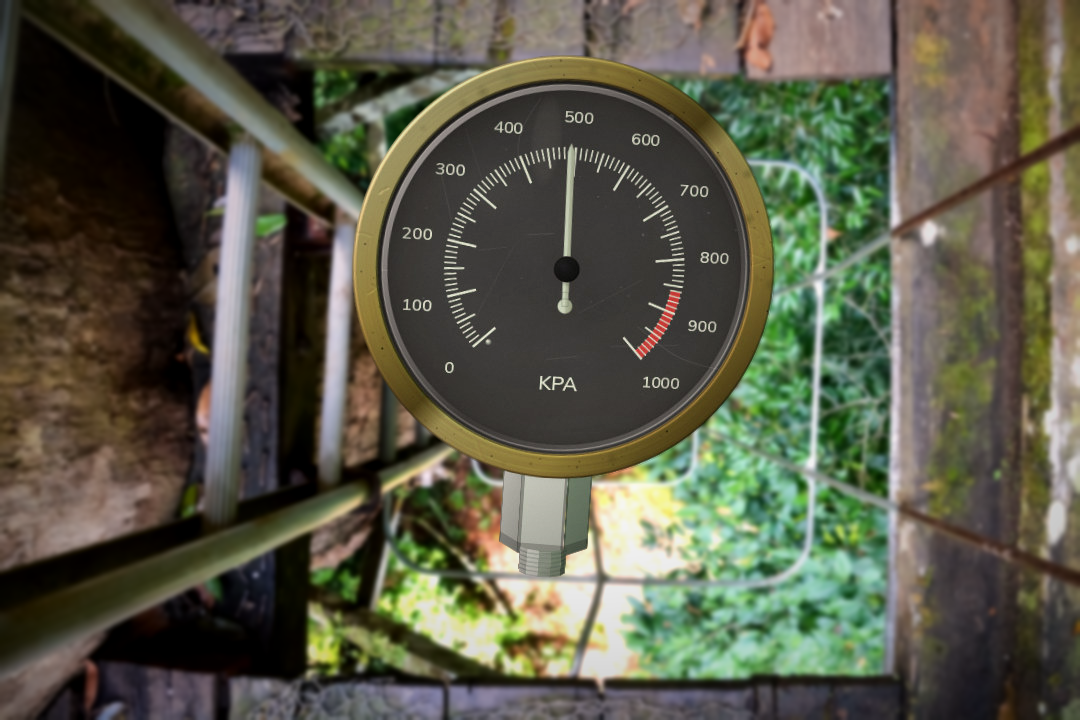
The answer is 490 kPa
